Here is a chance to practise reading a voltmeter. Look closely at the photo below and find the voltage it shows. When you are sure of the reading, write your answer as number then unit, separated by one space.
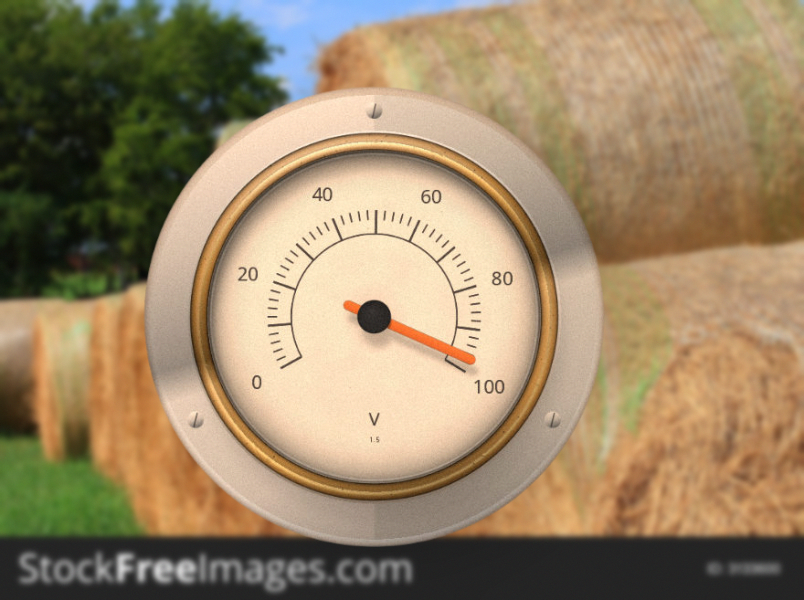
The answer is 97 V
